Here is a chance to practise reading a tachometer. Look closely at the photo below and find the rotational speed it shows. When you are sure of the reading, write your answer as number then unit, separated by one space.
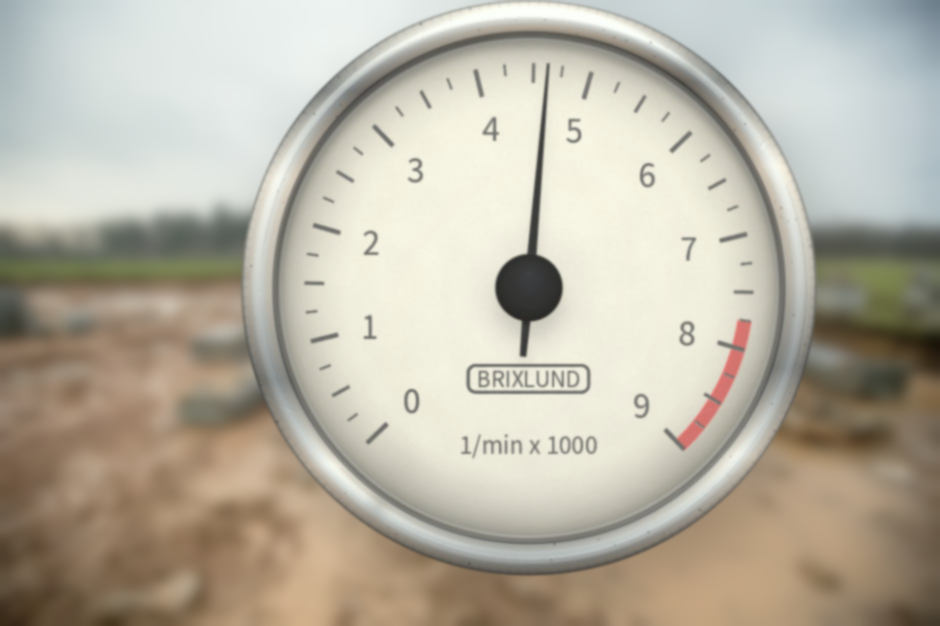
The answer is 4625 rpm
